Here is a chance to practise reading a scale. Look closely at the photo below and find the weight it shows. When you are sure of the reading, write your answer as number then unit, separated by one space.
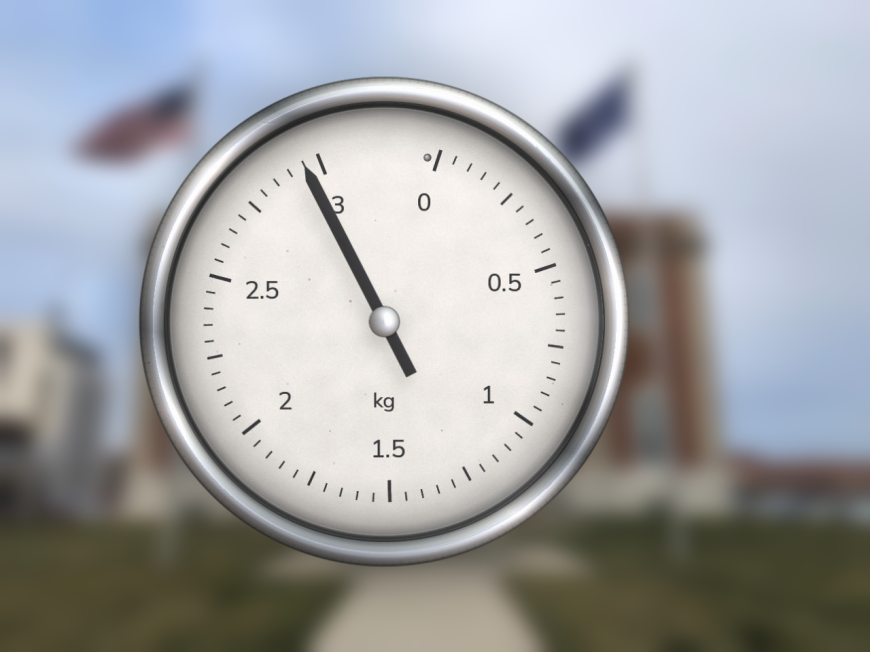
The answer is 2.95 kg
